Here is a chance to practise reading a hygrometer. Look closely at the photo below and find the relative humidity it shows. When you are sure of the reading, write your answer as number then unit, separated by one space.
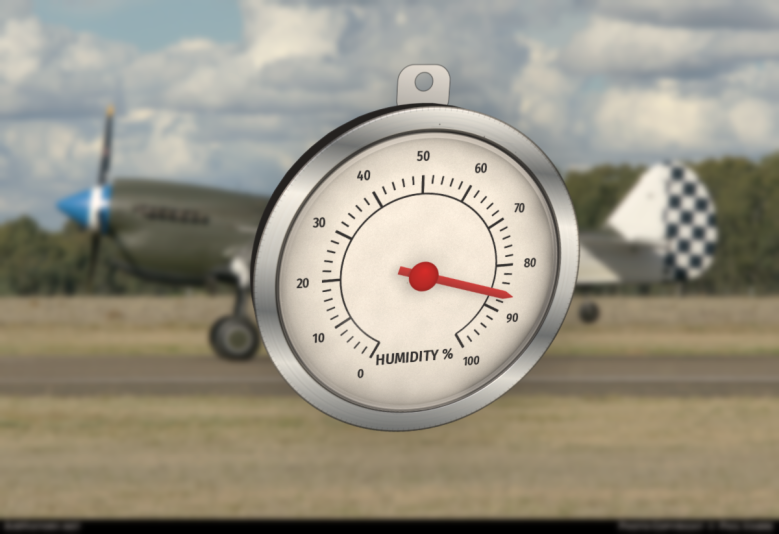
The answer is 86 %
